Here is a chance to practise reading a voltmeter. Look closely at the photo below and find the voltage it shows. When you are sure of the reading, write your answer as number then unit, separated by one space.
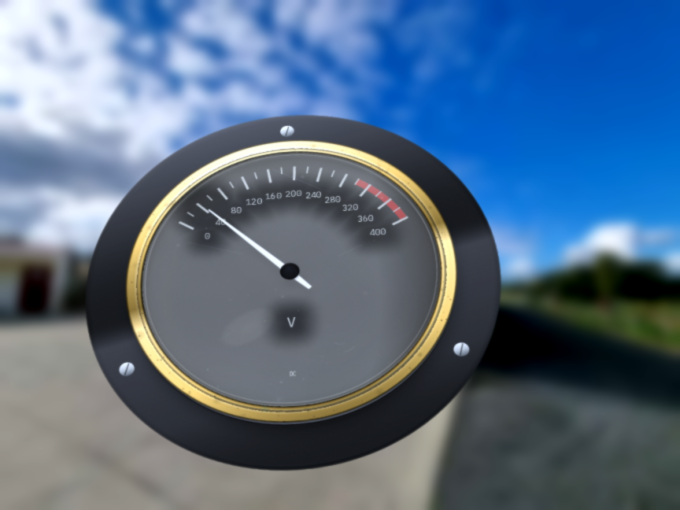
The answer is 40 V
